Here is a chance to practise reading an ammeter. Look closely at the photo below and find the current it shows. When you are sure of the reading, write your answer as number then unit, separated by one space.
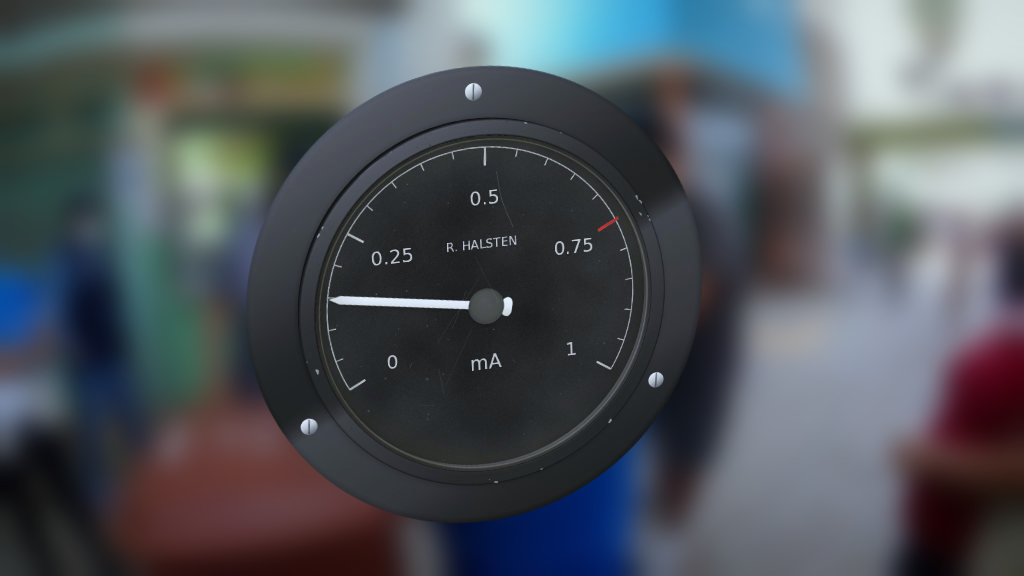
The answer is 0.15 mA
